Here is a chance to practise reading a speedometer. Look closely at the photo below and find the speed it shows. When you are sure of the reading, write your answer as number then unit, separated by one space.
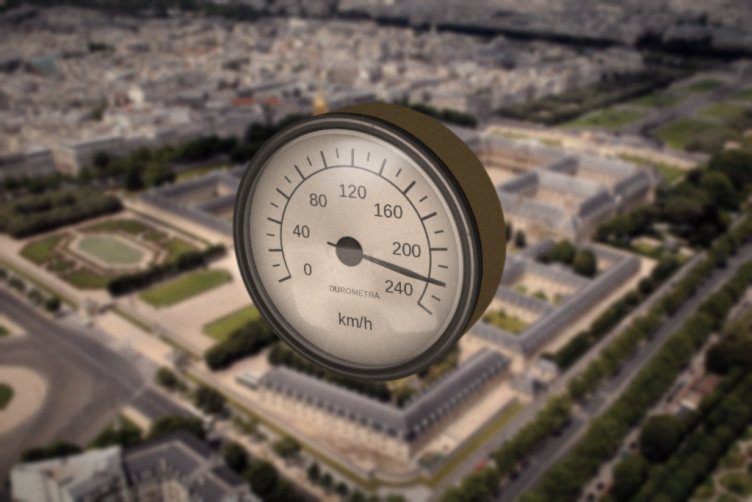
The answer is 220 km/h
